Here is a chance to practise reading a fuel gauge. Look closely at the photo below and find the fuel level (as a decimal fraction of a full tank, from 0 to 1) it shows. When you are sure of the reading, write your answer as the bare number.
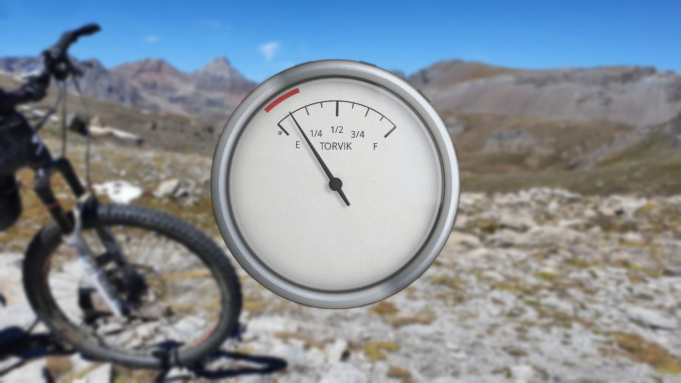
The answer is 0.125
